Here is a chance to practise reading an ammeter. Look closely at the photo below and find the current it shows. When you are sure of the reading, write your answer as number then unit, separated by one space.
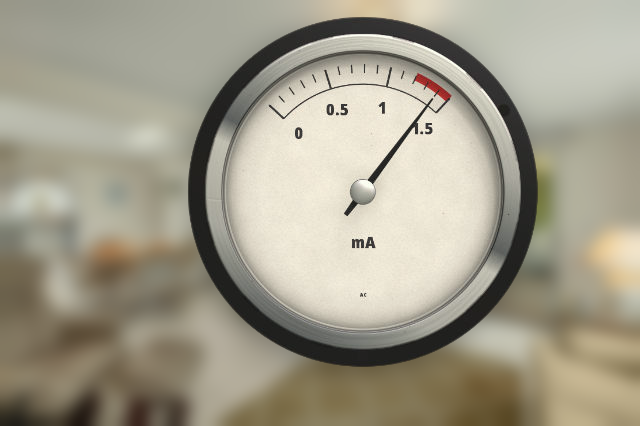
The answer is 1.4 mA
